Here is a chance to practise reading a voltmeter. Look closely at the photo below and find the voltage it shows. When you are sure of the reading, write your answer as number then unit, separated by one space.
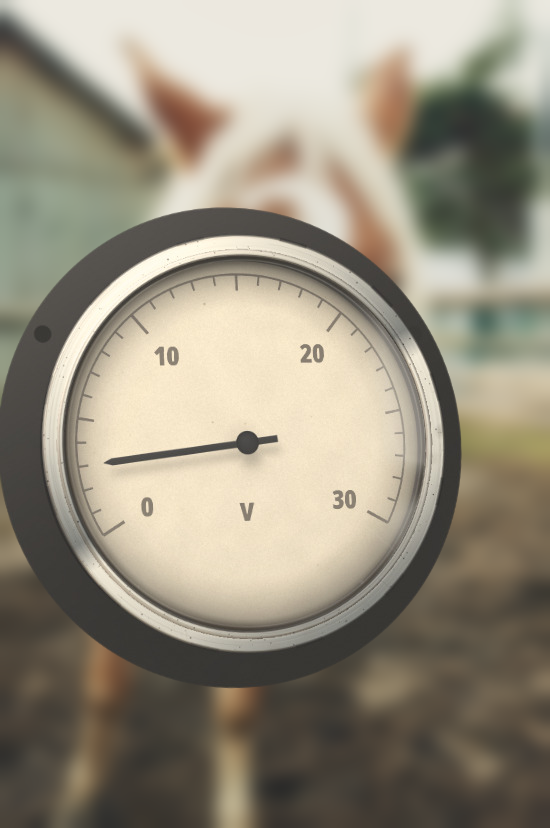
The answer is 3 V
